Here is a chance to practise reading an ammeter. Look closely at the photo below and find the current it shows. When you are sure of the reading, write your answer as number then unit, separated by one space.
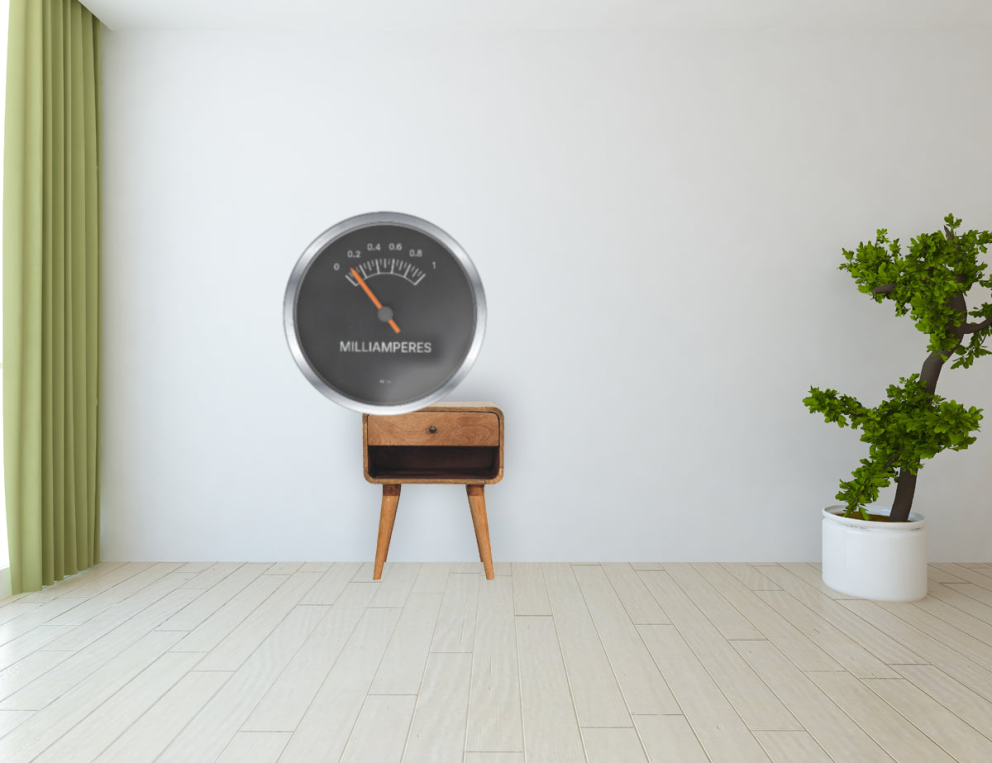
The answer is 0.1 mA
